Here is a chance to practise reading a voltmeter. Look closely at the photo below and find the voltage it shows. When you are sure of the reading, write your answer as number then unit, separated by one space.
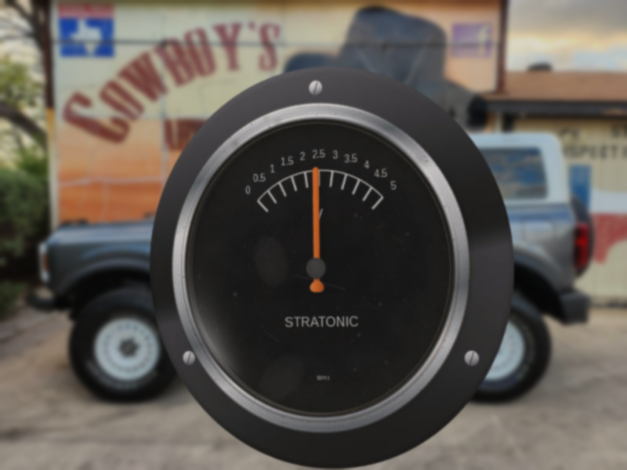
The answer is 2.5 V
